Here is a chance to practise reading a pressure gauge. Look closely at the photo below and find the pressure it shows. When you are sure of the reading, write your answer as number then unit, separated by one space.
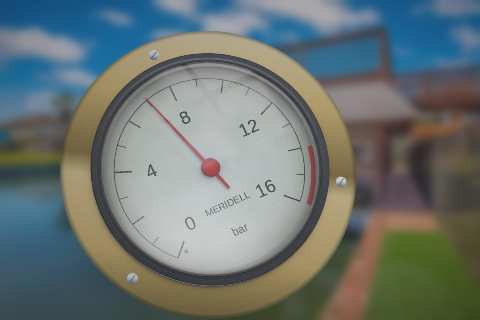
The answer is 7 bar
